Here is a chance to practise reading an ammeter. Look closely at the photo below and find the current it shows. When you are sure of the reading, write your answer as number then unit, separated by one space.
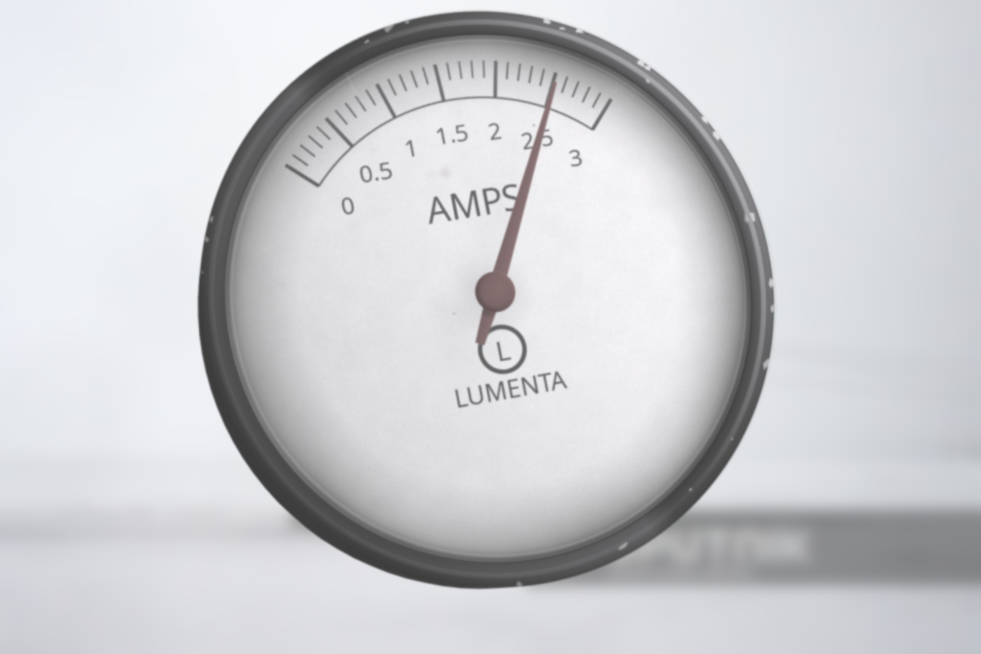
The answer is 2.5 A
